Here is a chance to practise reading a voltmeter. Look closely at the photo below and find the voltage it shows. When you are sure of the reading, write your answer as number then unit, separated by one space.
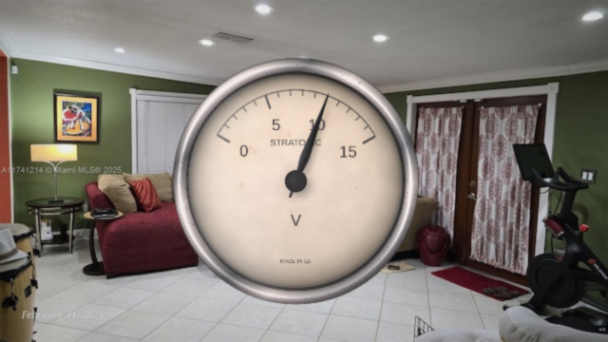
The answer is 10 V
